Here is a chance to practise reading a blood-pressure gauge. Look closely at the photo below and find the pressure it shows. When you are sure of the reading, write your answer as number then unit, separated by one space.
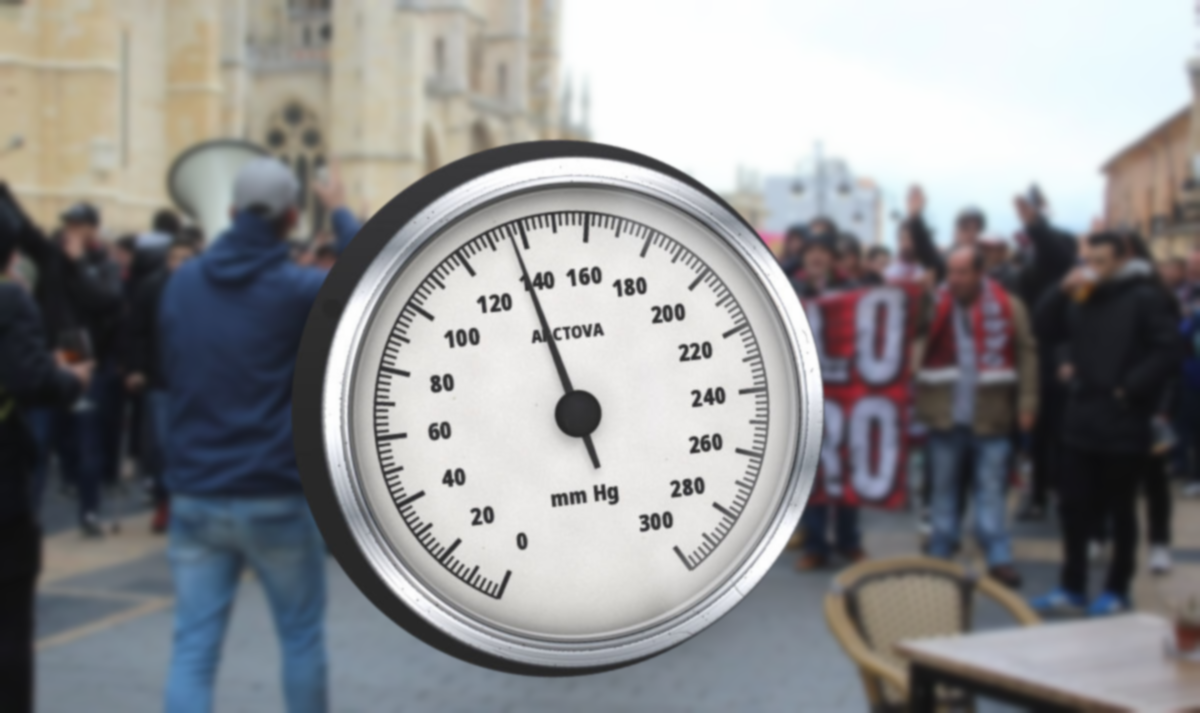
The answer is 136 mmHg
